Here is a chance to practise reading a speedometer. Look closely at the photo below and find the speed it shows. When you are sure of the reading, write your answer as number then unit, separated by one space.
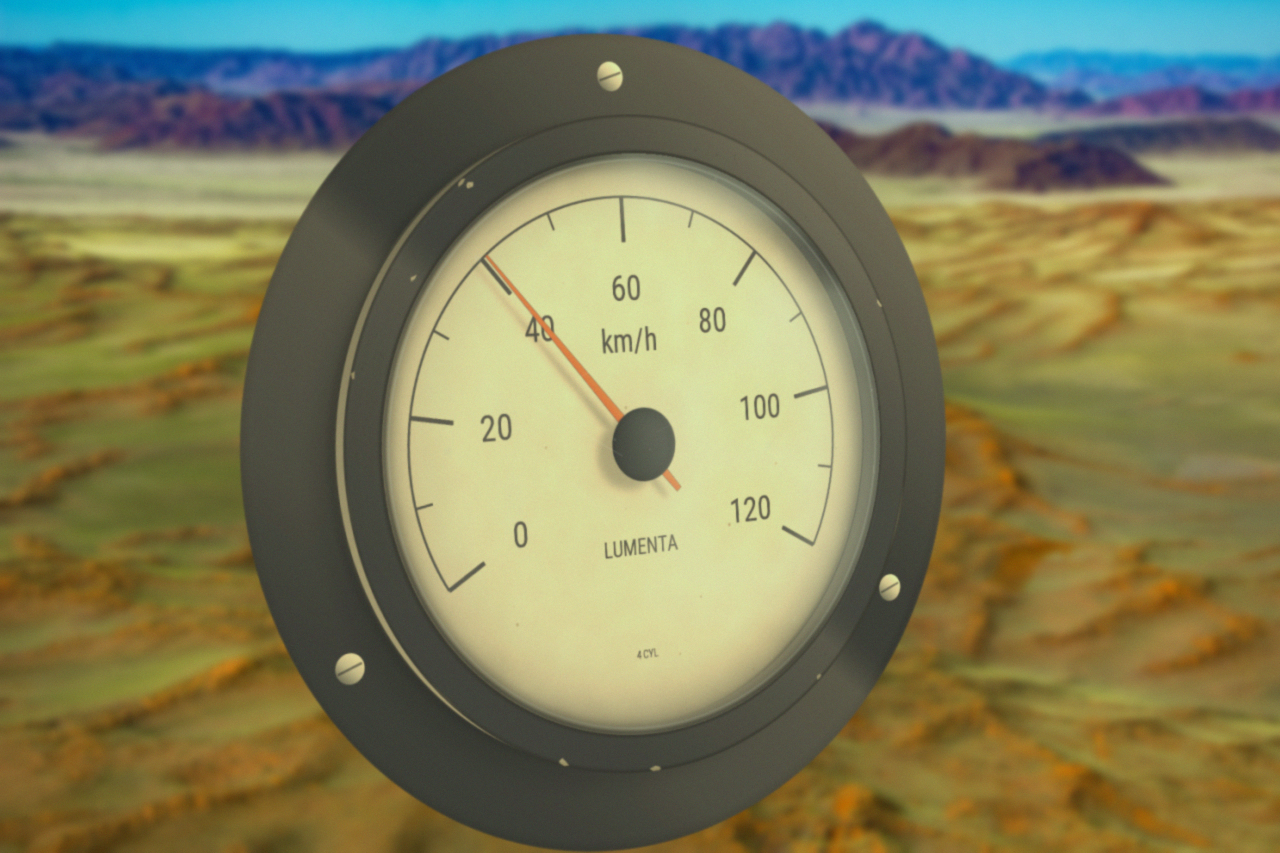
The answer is 40 km/h
